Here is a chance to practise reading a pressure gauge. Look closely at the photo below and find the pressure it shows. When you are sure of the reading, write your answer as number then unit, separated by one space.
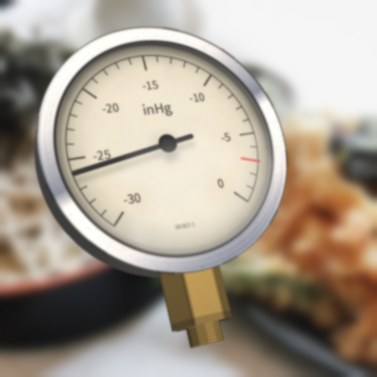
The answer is -26 inHg
